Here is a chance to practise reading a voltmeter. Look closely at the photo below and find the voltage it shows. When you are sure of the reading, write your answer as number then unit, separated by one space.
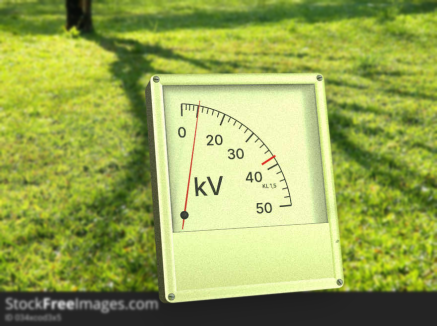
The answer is 10 kV
